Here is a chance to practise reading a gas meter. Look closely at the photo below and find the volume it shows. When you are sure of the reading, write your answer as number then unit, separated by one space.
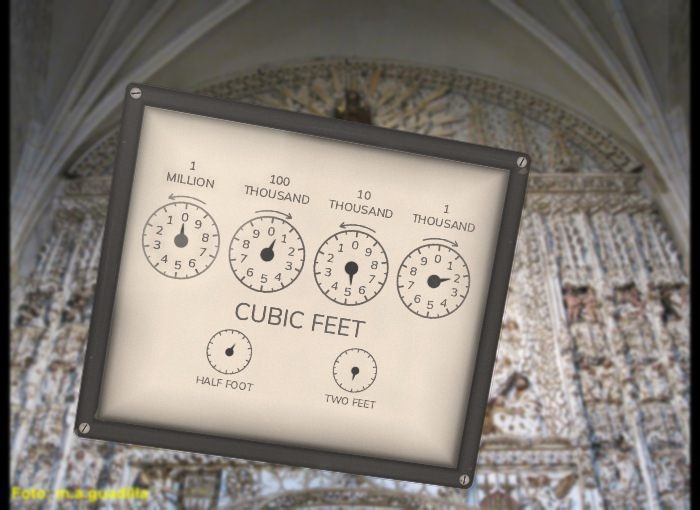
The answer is 5200 ft³
